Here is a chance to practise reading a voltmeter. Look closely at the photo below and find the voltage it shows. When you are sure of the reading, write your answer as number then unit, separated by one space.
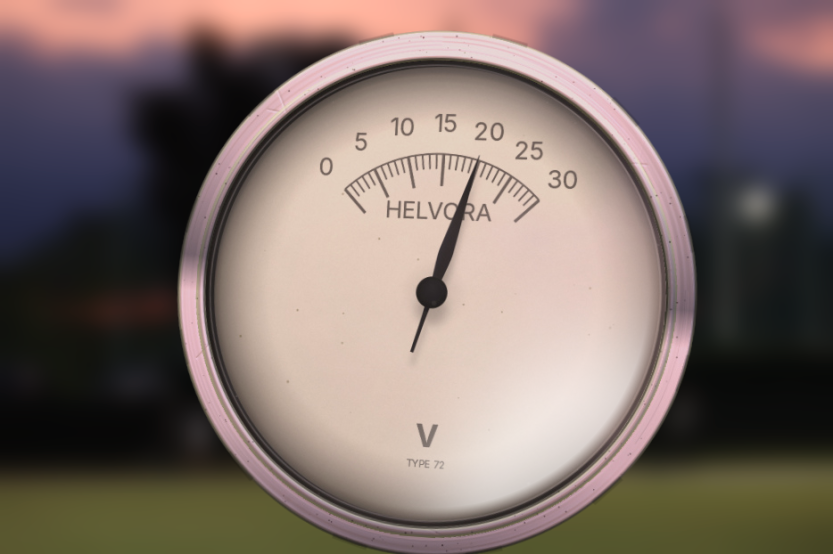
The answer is 20 V
